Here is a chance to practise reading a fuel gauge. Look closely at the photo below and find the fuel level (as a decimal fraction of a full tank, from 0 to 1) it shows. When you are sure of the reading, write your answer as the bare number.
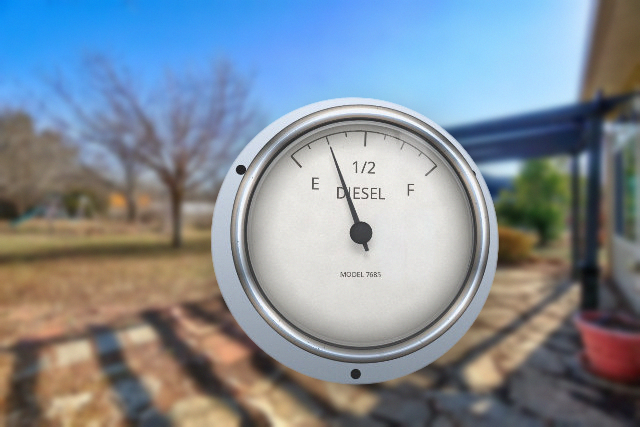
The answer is 0.25
